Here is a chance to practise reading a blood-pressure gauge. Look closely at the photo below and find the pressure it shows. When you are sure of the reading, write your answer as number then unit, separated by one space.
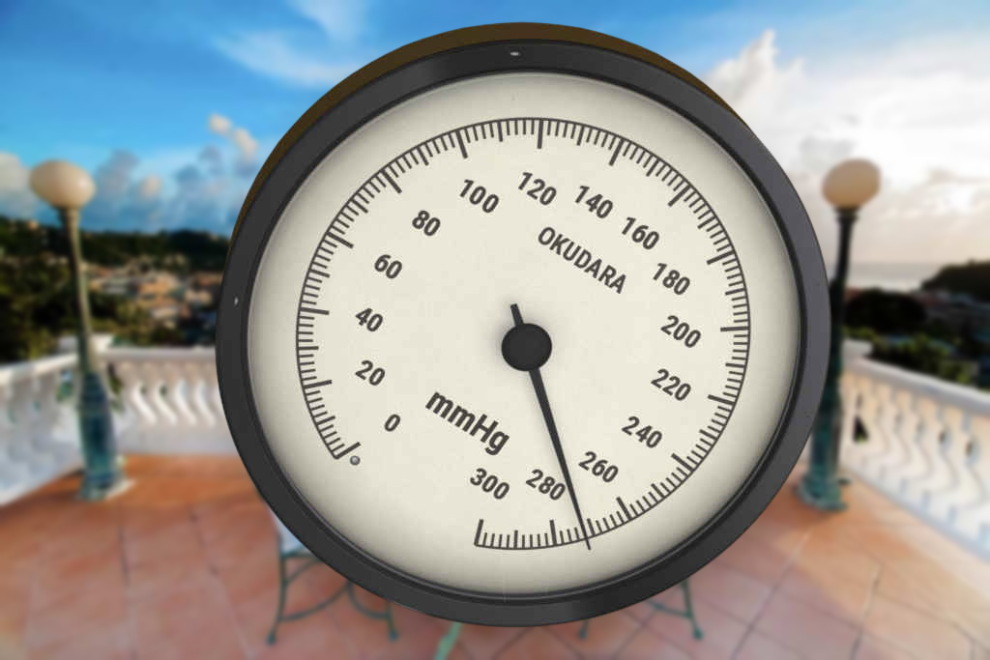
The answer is 272 mmHg
